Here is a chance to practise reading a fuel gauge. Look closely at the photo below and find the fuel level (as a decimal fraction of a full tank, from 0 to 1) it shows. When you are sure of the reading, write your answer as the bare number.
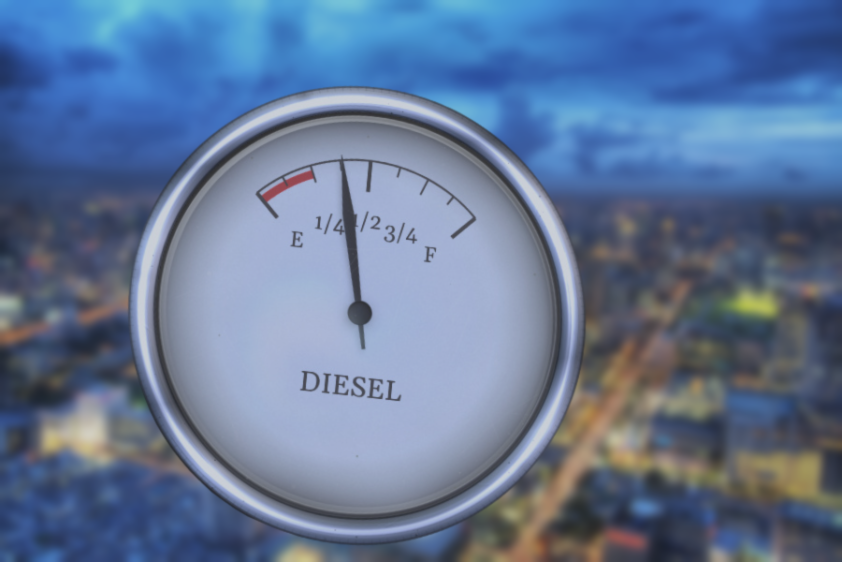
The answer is 0.375
